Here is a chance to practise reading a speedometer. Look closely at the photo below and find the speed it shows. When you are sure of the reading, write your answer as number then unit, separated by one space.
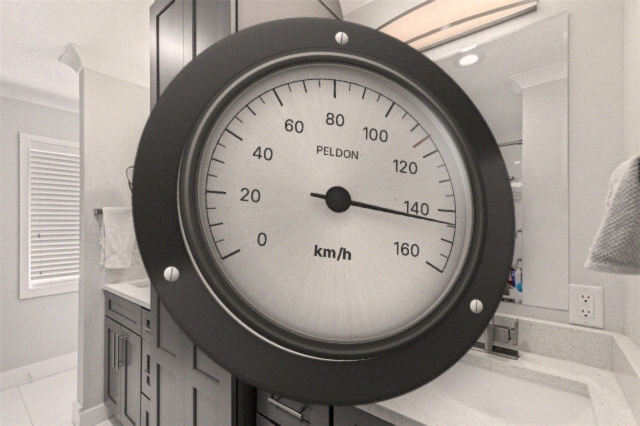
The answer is 145 km/h
